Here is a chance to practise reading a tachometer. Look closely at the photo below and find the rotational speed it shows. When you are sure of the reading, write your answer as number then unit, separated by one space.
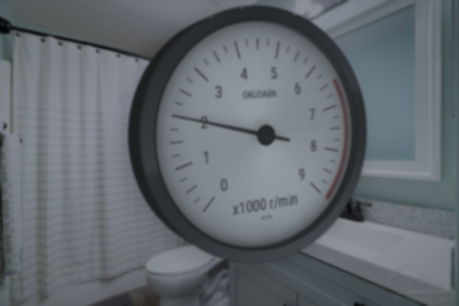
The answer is 2000 rpm
